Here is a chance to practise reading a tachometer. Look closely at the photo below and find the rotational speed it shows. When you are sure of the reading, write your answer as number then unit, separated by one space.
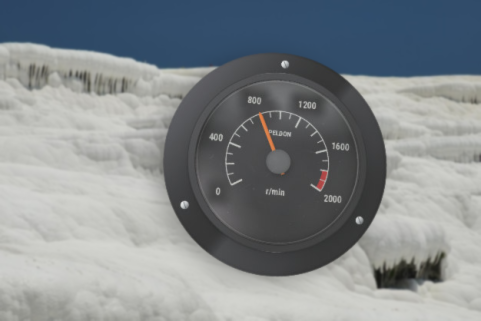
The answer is 800 rpm
